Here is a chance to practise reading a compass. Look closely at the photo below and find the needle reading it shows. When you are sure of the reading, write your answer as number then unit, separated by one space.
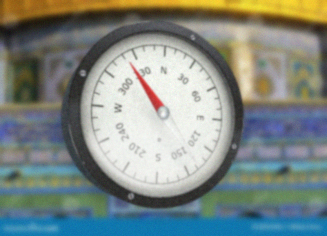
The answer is 320 °
